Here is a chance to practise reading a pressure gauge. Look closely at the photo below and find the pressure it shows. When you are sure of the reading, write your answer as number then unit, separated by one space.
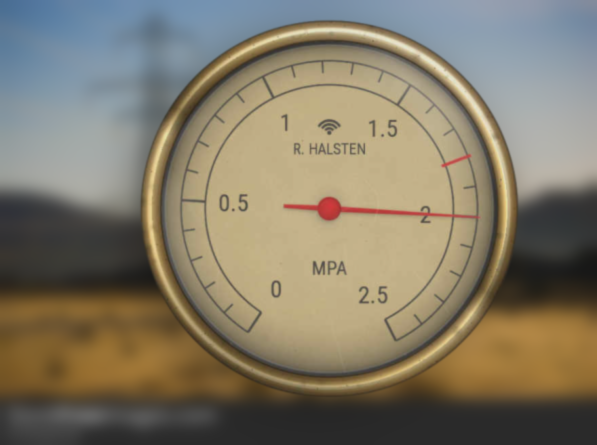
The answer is 2 MPa
